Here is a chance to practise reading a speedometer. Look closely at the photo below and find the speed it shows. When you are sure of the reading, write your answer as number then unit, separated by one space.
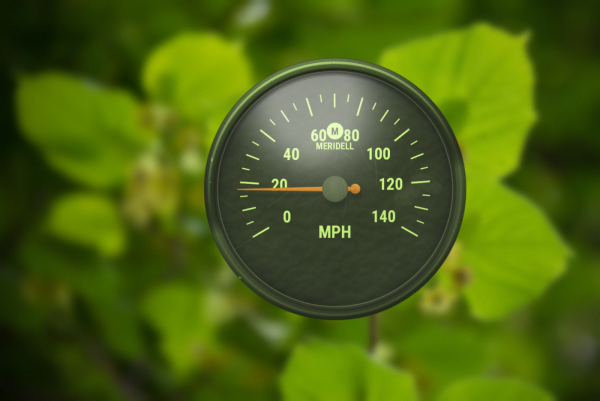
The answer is 17.5 mph
